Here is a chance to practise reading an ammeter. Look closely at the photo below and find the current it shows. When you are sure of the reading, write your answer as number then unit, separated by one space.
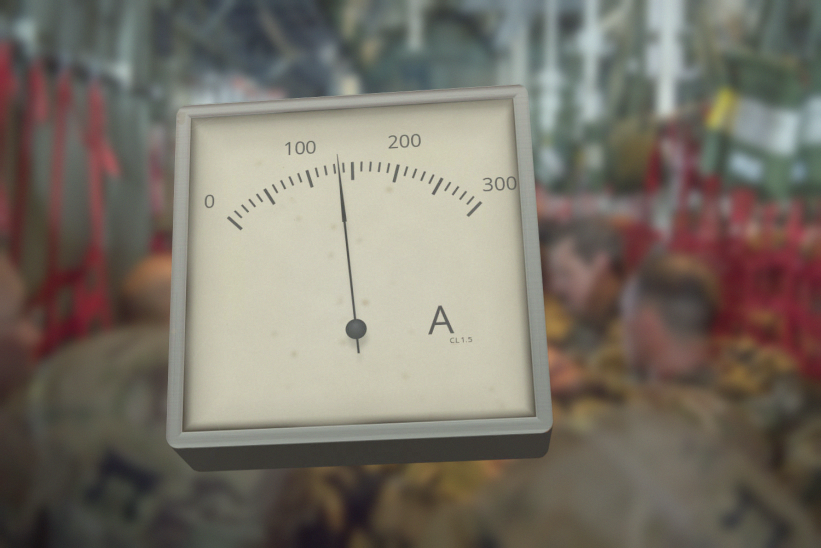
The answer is 135 A
